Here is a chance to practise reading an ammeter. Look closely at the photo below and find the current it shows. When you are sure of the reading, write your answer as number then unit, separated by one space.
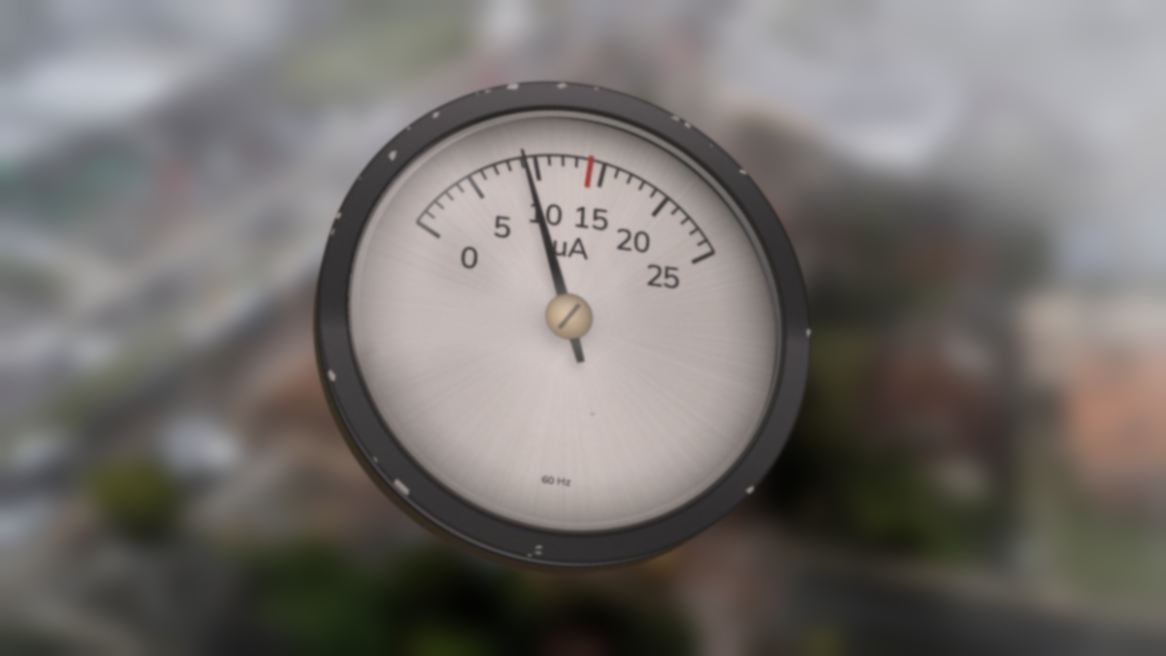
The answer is 9 µA
